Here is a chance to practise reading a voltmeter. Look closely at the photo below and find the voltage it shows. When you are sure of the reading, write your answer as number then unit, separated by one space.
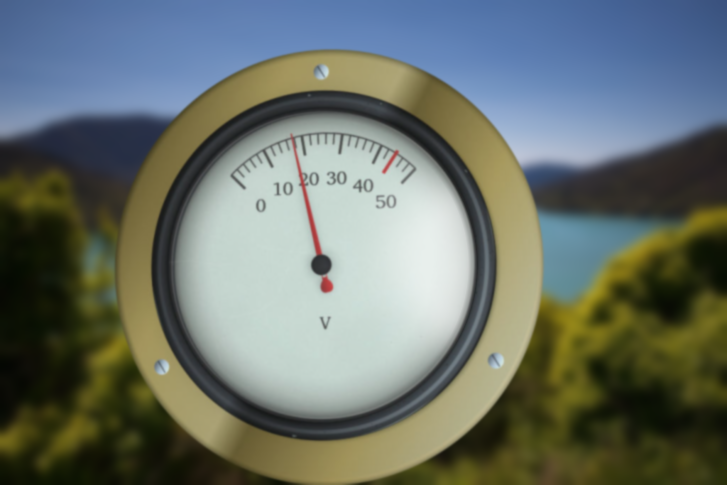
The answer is 18 V
